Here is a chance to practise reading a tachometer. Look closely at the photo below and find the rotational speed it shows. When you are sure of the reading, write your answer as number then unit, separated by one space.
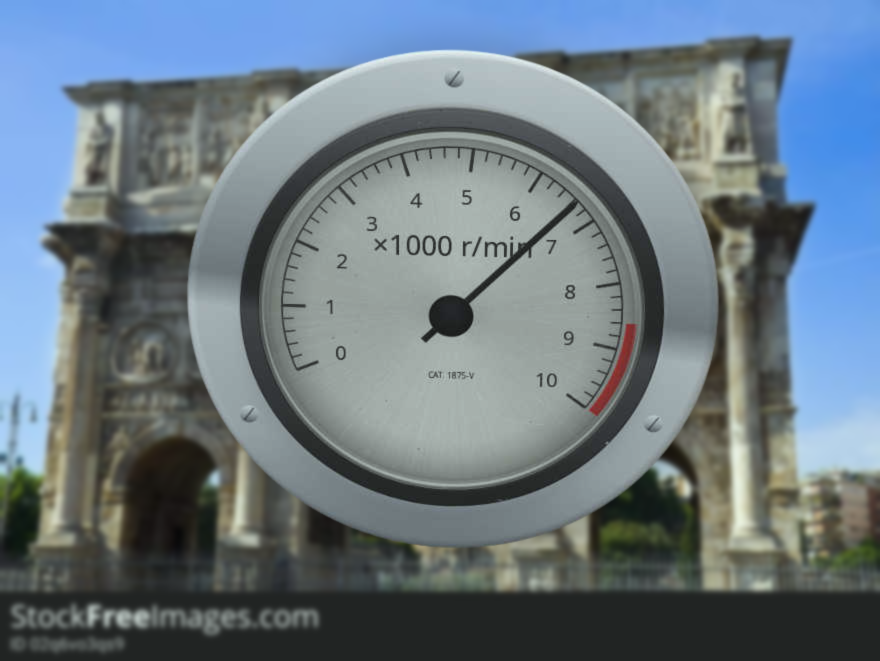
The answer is 6600 rpm
